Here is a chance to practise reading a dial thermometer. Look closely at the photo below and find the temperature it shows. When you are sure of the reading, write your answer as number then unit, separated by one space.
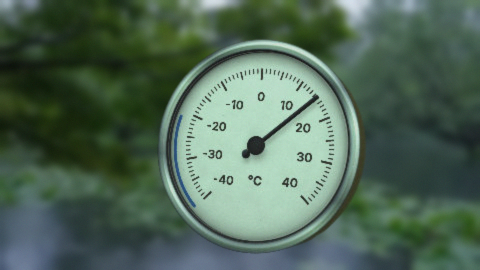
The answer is 15 °C
